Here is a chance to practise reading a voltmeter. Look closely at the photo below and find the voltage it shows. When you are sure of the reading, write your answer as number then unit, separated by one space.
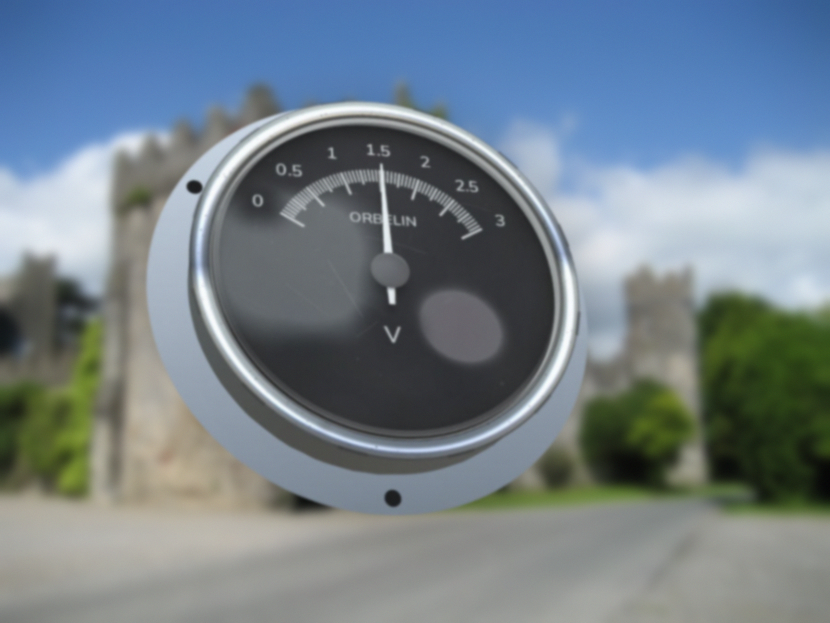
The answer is 1.5 V
